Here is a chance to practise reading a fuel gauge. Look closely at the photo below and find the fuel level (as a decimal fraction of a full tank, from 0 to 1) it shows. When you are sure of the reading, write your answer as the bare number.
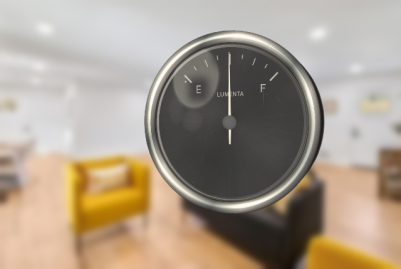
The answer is 0.5
